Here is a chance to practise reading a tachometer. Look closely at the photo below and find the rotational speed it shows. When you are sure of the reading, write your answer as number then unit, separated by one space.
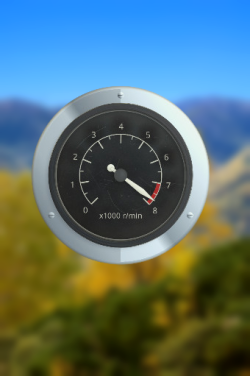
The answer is 7750 rpm
